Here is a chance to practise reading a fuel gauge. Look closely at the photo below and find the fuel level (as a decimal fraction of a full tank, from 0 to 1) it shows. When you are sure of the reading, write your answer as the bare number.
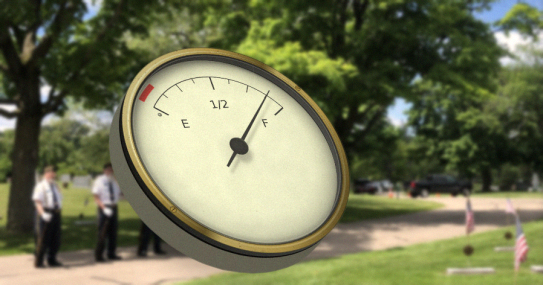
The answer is 0.875
